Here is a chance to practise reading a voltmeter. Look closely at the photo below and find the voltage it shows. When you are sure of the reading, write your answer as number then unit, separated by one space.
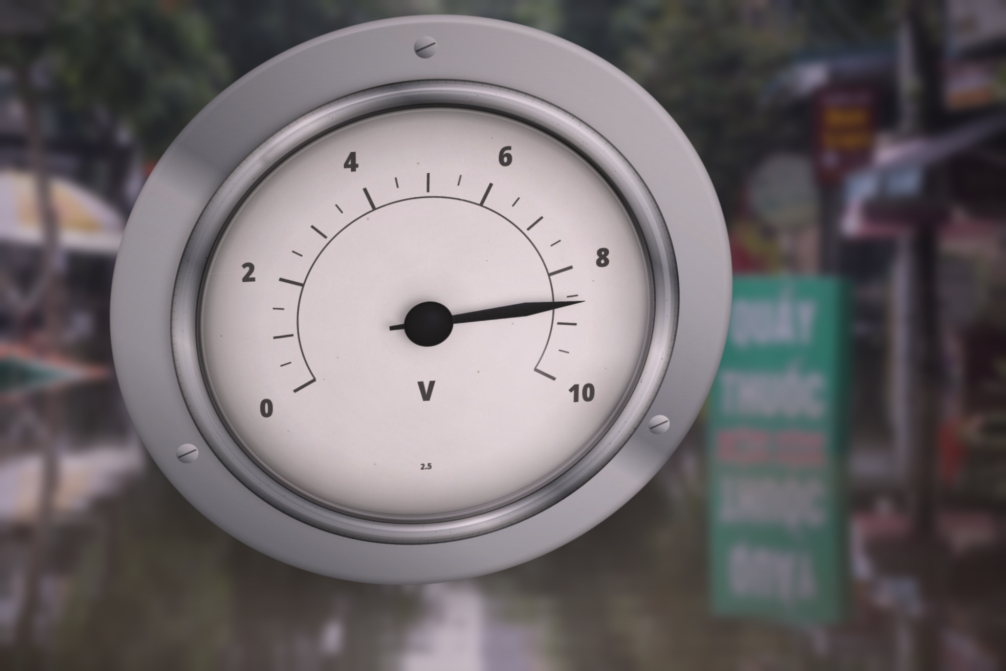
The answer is 8.5 V
